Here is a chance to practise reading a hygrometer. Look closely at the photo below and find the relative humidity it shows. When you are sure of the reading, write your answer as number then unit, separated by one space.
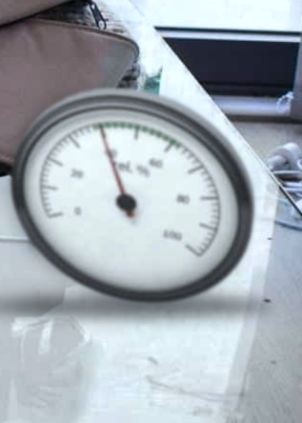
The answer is 40 %
